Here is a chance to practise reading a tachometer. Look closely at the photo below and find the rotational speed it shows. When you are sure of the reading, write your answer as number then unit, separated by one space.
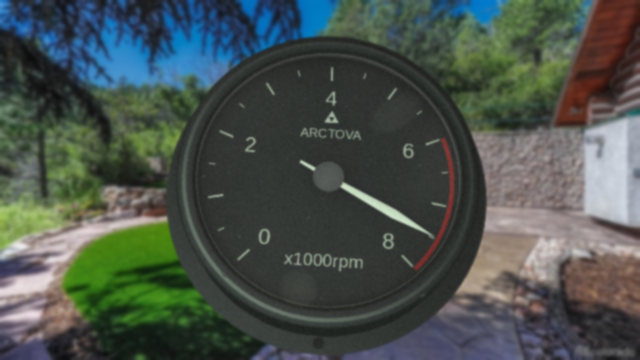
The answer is 7500 rpm
